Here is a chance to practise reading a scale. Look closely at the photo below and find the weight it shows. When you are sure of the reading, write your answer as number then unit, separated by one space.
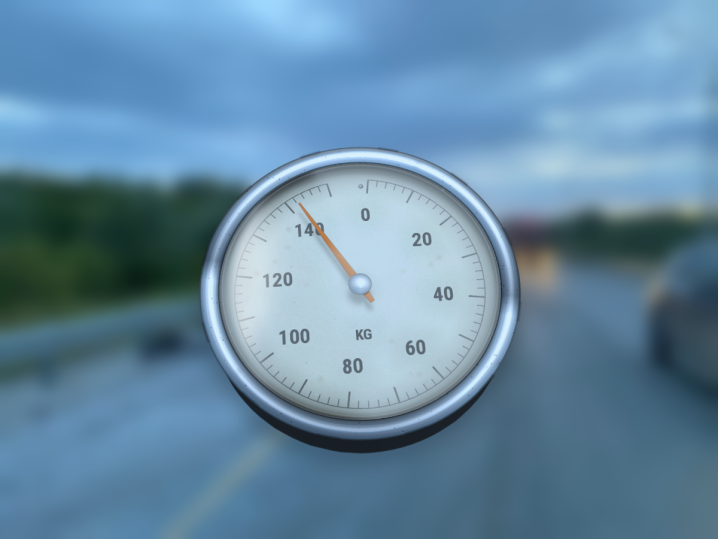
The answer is 142 kg
